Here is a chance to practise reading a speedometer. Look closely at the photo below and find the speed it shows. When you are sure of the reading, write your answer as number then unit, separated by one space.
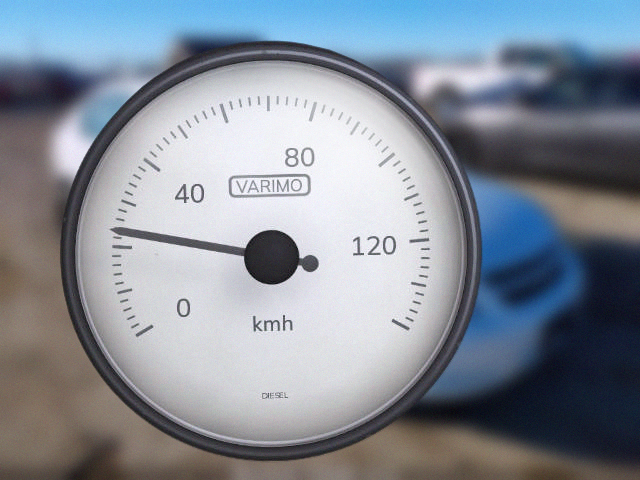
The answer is 24 km/h
